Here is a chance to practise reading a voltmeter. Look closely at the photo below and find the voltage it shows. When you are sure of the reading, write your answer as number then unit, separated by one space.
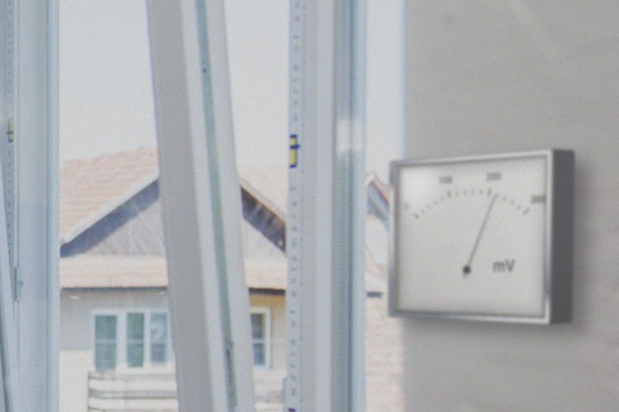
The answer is 220 mV
